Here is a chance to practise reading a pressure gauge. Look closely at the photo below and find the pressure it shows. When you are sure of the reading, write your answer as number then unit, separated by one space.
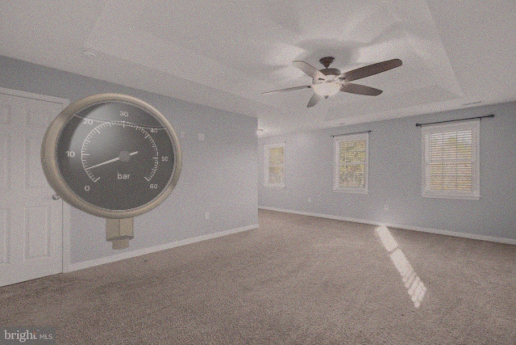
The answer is 5 bar
